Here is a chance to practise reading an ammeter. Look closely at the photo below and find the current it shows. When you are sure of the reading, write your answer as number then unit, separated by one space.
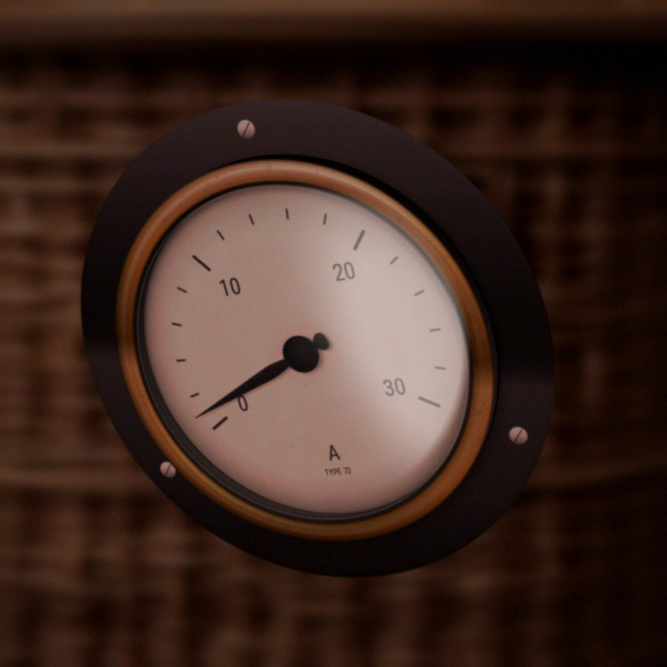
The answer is 1 A
